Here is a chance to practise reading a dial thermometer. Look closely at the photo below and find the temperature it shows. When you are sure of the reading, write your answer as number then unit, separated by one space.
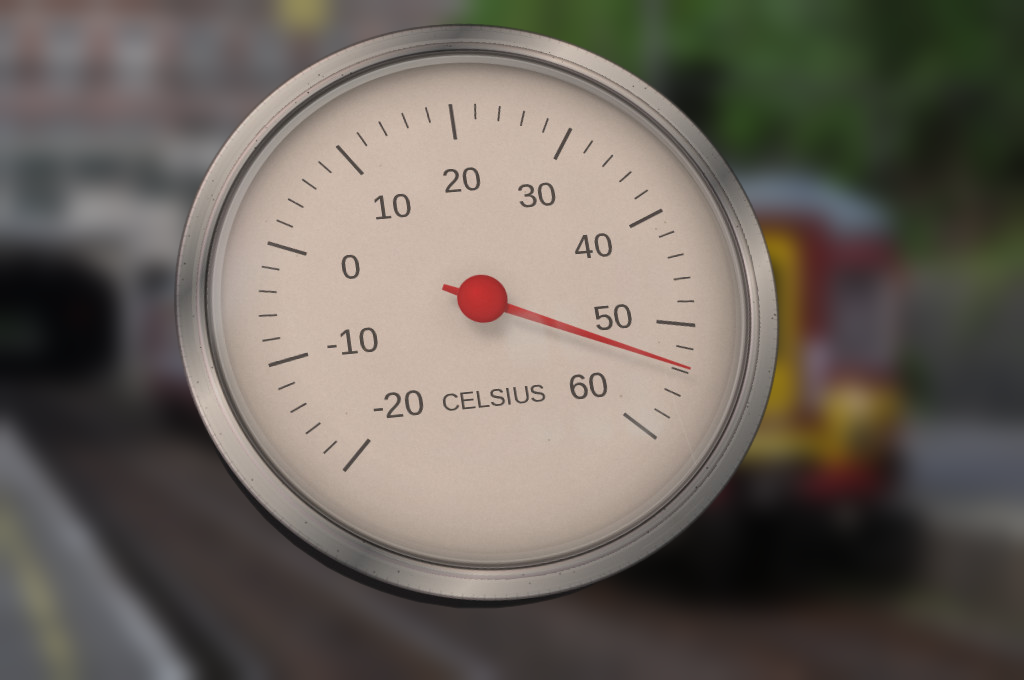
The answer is 54 °C
